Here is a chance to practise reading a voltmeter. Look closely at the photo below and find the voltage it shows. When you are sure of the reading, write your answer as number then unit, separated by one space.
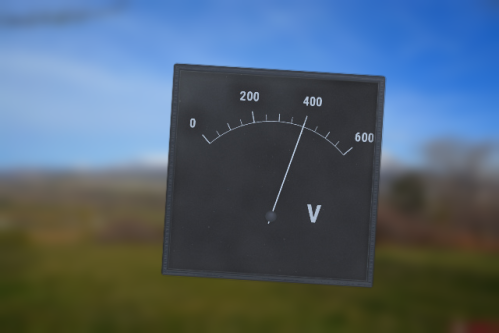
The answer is 400 V
